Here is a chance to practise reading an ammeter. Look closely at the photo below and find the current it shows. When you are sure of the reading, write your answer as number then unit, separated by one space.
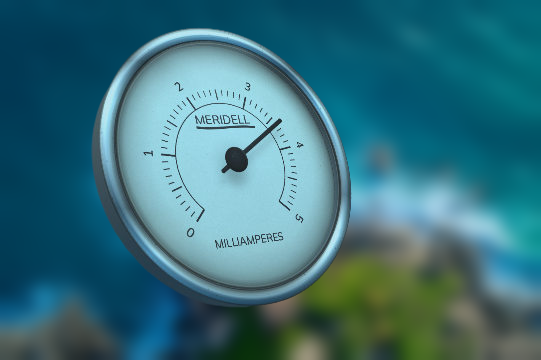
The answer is 3.6 mA
